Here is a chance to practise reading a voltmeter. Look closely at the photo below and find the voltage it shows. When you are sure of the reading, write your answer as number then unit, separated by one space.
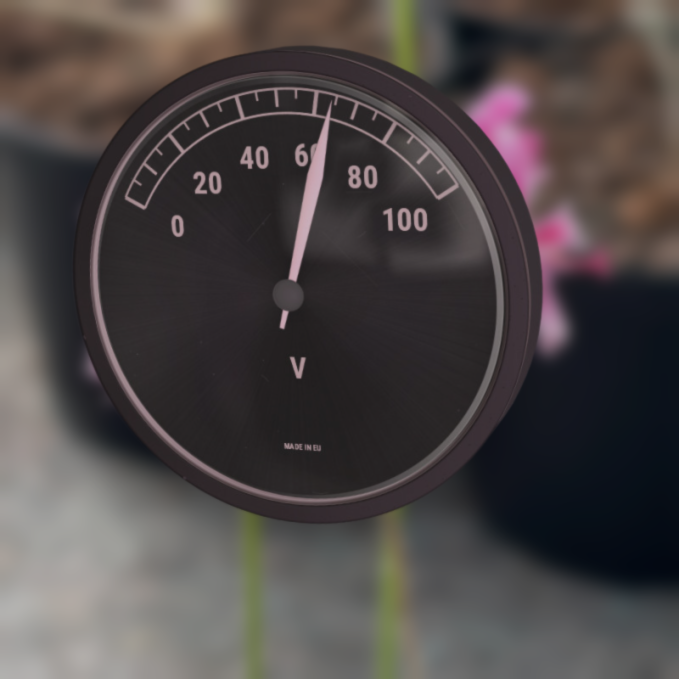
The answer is 65 V
